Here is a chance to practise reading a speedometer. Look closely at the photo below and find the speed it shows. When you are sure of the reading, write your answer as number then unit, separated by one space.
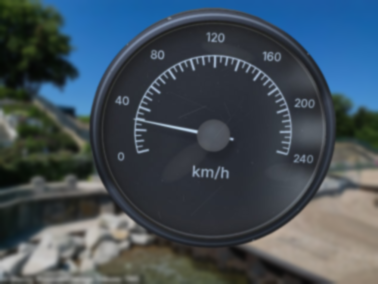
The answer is 30 km/h
